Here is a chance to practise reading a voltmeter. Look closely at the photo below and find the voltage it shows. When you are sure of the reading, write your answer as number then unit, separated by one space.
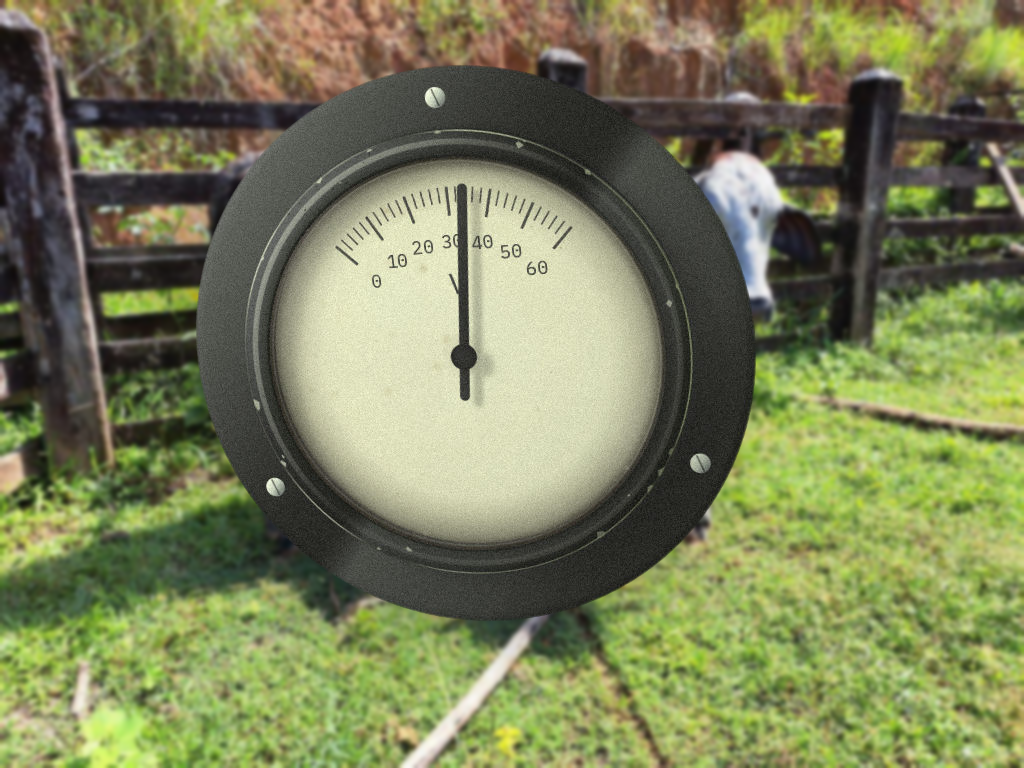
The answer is 34 V
